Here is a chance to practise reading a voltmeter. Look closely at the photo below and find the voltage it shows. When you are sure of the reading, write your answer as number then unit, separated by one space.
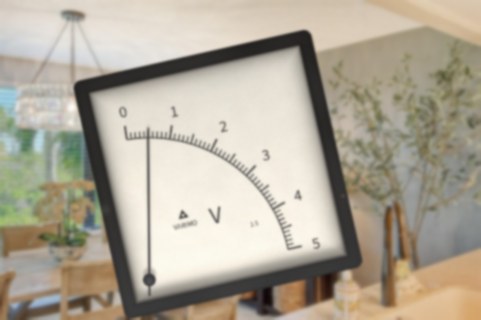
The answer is 0.5 V
